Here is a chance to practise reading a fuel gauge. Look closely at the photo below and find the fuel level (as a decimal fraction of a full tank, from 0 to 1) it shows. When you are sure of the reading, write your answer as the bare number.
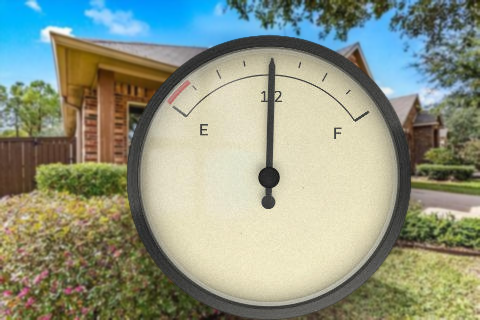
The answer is 0.5
